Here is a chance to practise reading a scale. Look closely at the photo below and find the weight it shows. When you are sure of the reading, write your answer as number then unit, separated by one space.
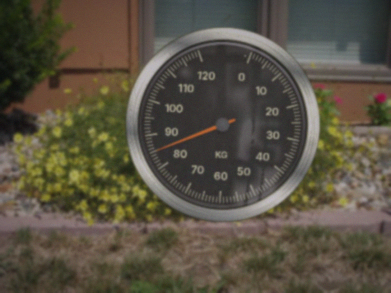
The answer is 85 kg
